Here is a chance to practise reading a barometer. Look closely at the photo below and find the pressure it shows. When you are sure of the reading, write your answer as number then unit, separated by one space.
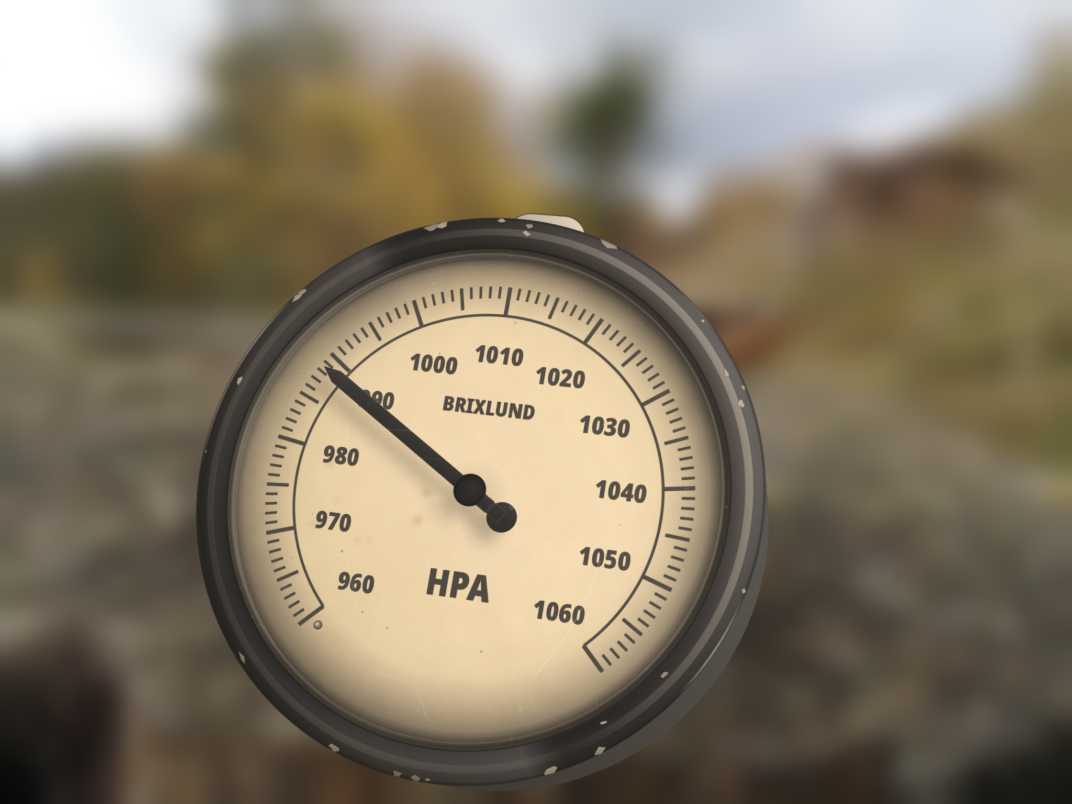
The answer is 988.5 hPa
